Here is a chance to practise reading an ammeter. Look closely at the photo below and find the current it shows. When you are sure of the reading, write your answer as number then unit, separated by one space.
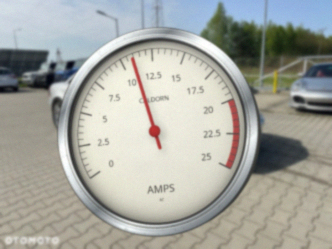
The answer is 11 A
